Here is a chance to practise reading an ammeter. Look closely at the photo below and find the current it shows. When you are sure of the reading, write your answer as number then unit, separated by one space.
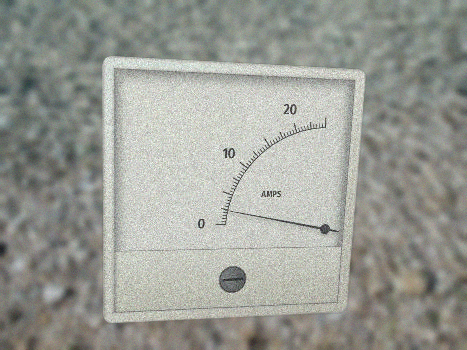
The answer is 2.5 A
